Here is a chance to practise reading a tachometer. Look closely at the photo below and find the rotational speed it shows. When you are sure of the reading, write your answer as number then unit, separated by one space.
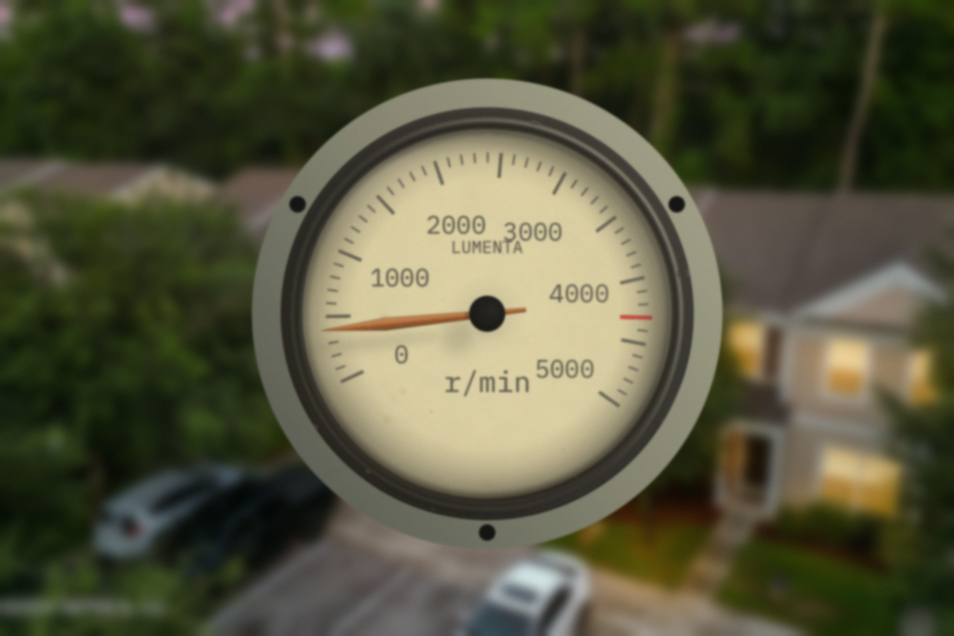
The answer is 400 rpm
